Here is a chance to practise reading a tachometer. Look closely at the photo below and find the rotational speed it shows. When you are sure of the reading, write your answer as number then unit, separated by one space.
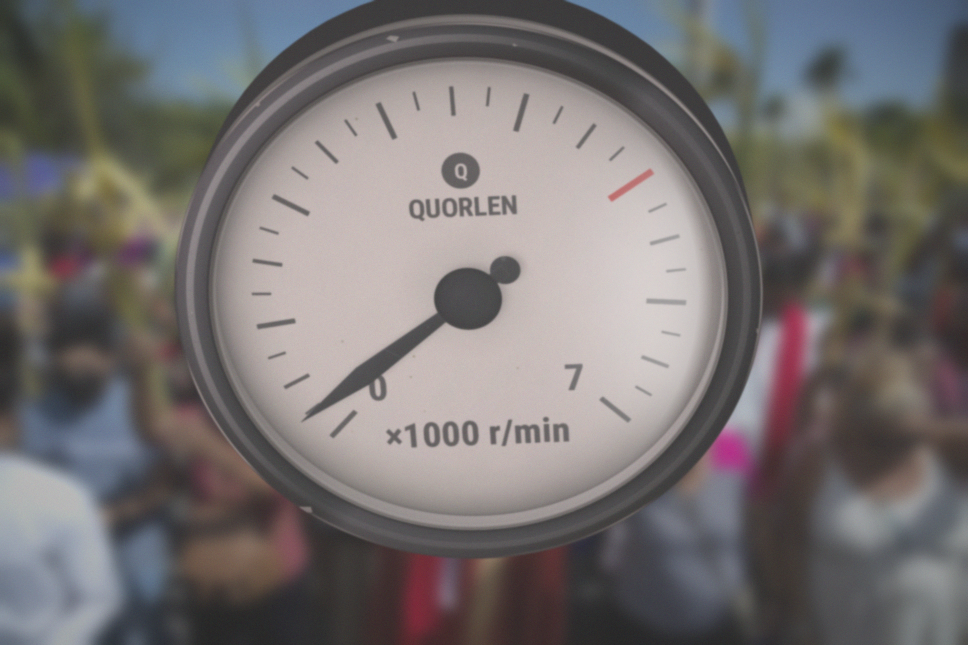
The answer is 250 rpm
